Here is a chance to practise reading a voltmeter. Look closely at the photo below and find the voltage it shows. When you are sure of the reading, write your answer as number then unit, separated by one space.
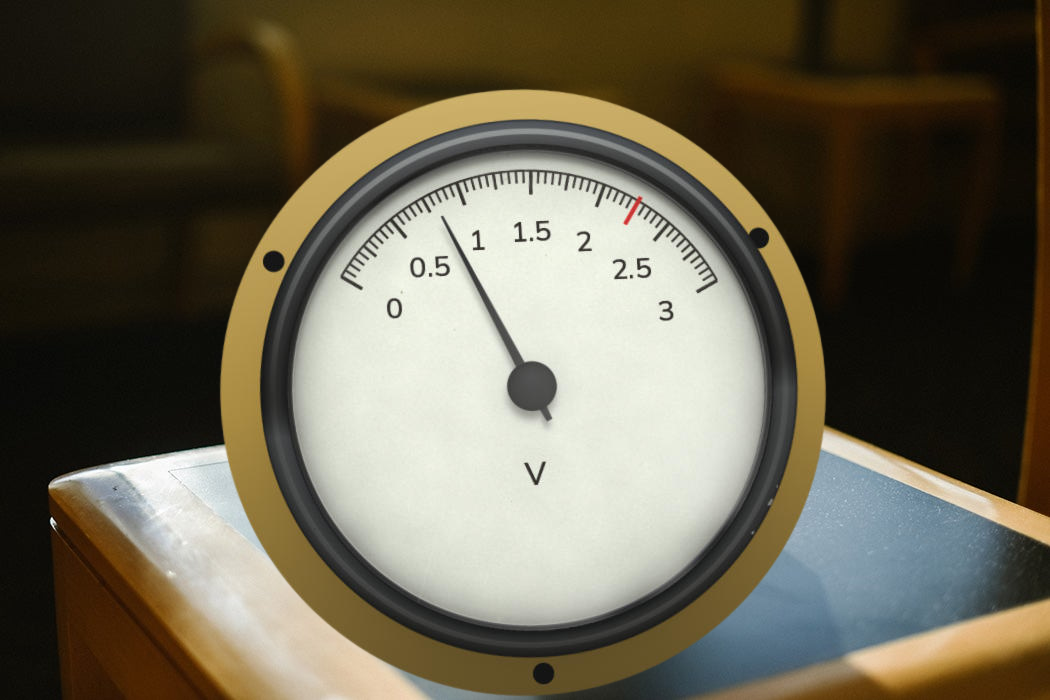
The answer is 0.8 V
